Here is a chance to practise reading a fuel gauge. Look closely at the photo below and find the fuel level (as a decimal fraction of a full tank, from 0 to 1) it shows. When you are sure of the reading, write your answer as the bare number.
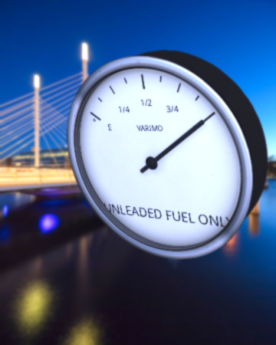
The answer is 1
